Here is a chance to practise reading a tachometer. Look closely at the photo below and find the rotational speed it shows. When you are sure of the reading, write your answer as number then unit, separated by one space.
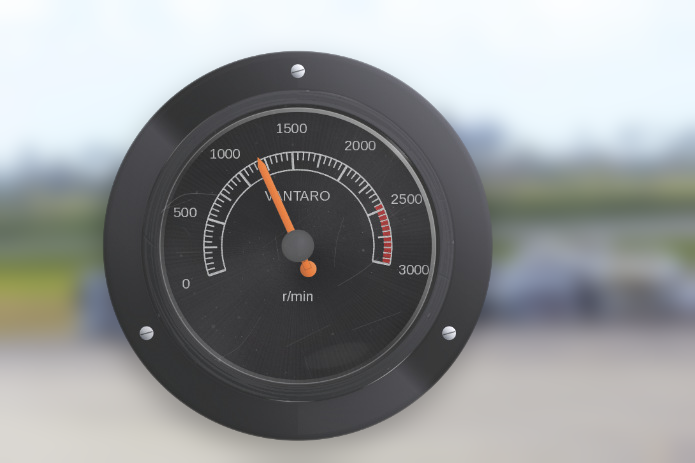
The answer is 1200 rpm
